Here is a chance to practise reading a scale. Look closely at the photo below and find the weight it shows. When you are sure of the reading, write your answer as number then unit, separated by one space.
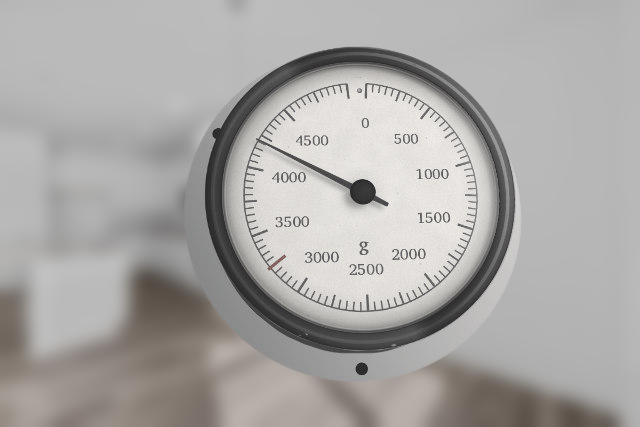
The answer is 4200 g
